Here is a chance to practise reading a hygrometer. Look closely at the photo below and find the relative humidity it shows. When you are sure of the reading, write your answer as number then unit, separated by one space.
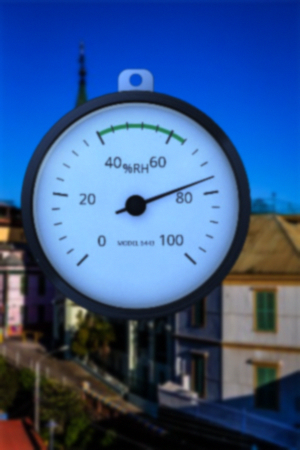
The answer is 76 %
